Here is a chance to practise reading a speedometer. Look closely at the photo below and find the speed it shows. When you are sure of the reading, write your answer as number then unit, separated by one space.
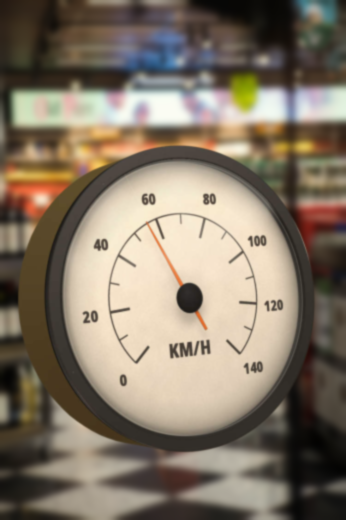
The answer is 55 km/h
